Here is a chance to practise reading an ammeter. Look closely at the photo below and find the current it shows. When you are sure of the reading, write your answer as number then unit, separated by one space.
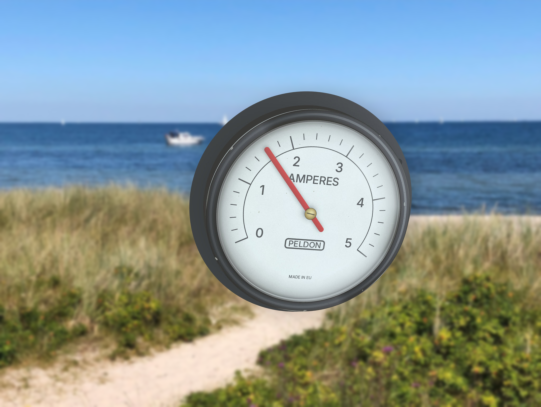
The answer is 1.6 A
